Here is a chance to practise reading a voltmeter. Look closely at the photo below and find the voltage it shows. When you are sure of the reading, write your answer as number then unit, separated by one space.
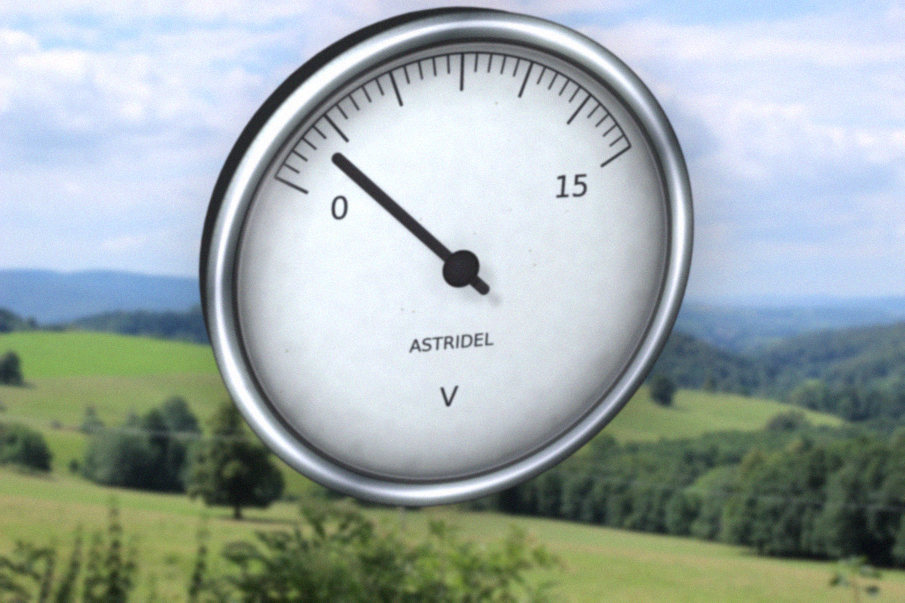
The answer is 1.75 V
